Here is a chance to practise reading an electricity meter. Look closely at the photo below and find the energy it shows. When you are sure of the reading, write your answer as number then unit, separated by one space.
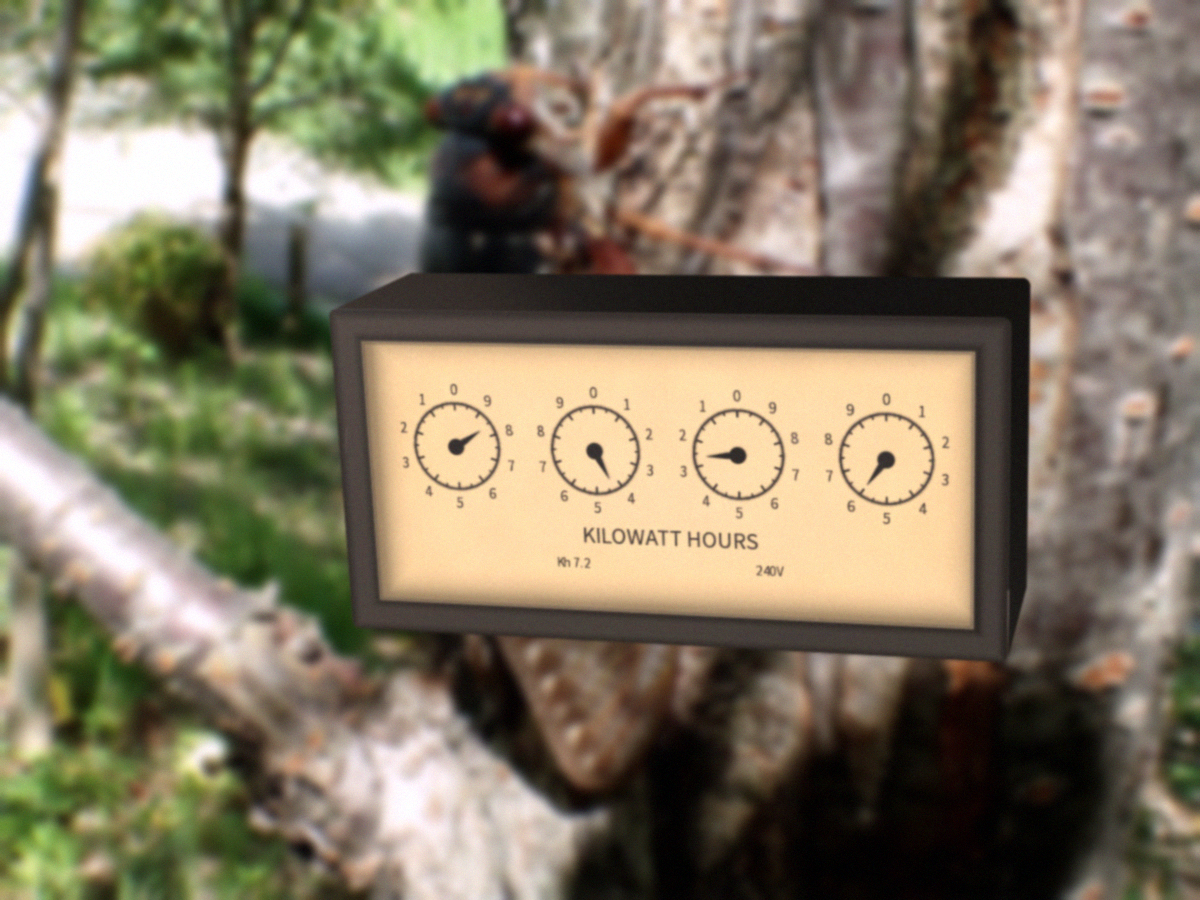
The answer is 8426 kWh
